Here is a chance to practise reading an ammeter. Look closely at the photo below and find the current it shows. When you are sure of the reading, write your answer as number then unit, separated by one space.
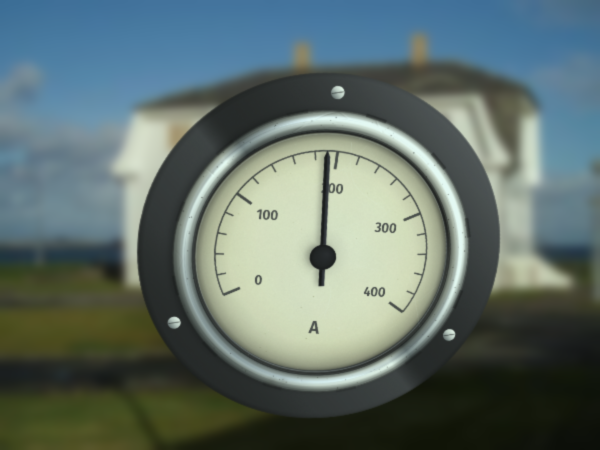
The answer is 190 A
